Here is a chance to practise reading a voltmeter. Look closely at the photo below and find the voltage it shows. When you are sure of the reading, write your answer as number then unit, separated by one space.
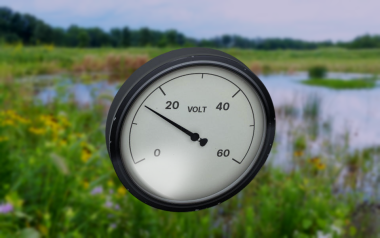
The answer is 15 V
